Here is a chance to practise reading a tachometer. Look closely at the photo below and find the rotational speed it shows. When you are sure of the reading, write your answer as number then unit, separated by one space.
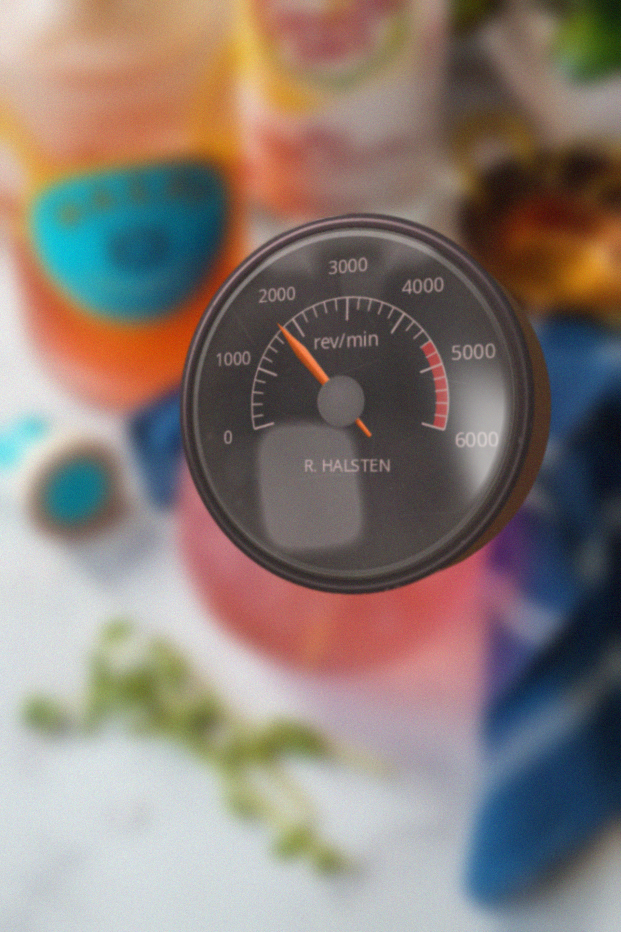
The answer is 1800 rpm
